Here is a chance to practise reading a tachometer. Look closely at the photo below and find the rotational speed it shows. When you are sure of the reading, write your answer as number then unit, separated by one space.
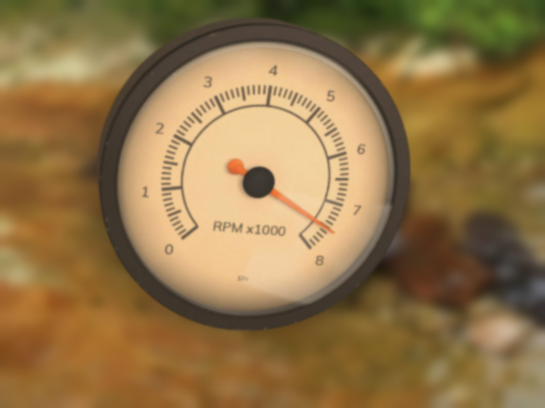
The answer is 7500 rpm
